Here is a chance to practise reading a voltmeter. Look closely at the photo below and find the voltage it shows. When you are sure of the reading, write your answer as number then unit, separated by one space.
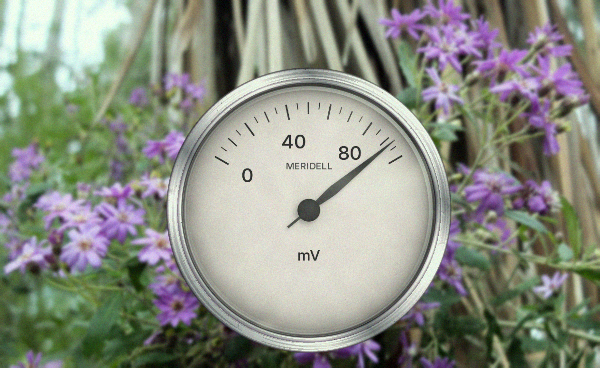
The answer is 92.5 mV
